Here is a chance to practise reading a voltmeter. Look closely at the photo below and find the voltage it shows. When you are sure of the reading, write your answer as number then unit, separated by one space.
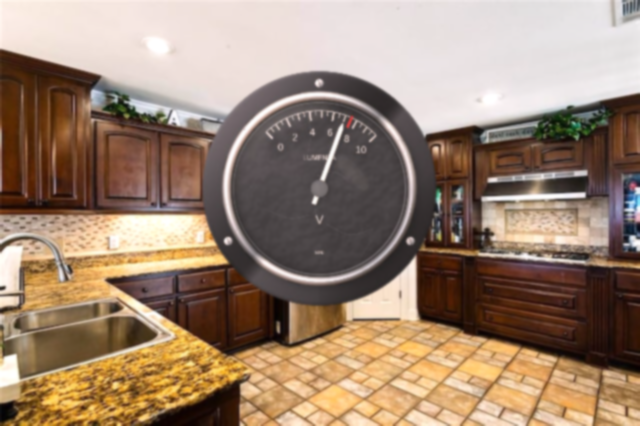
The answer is 7 V
